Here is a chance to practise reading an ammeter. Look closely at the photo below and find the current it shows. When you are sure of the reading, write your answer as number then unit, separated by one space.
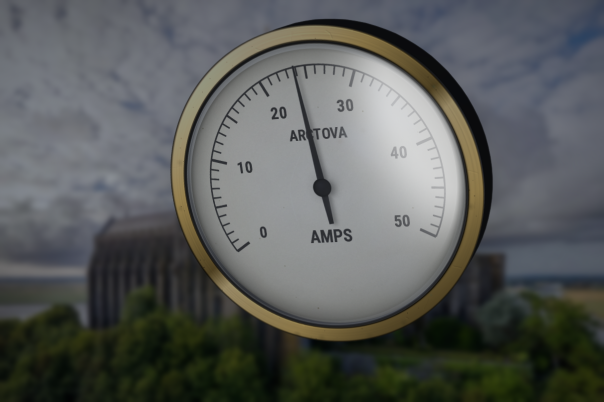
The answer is 24 A
